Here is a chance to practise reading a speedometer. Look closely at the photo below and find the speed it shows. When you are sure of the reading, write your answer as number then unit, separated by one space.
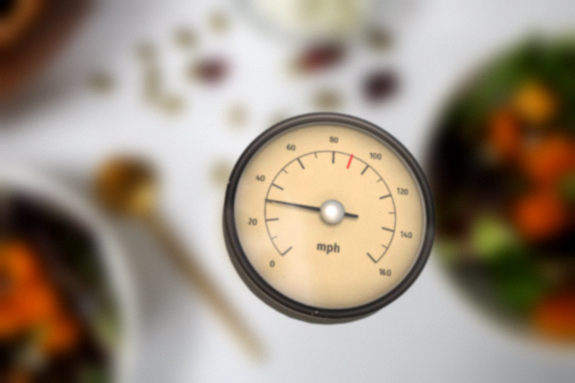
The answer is 30 mph
